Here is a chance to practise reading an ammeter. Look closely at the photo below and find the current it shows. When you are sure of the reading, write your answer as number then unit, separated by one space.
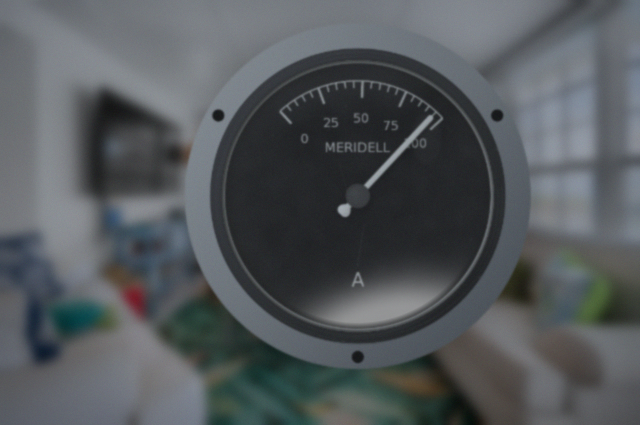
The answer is 95 A
